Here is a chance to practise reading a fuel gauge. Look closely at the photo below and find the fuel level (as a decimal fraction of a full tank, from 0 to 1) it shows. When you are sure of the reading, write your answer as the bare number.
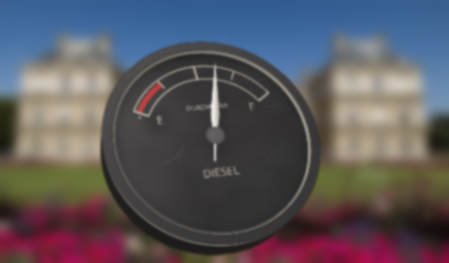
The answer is 0.625
